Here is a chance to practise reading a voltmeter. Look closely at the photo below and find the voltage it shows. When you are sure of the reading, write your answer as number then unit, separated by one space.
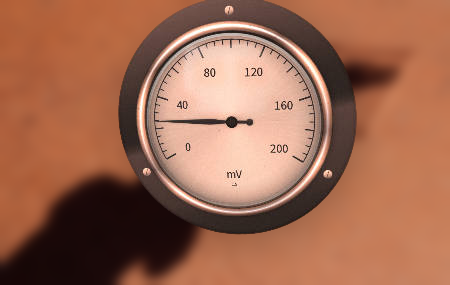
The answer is 25 mV
